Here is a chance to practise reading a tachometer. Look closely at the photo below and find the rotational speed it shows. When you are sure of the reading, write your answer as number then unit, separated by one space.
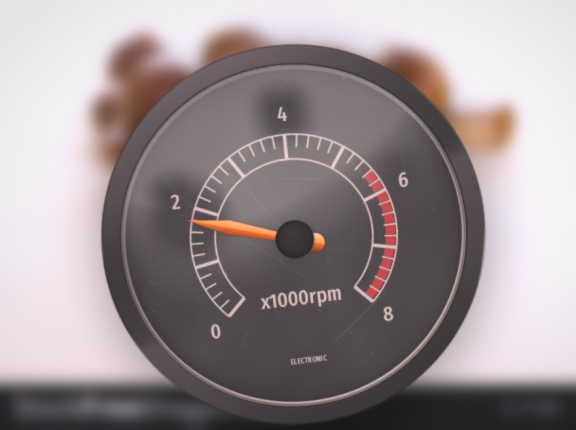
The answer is 1800 rpm
